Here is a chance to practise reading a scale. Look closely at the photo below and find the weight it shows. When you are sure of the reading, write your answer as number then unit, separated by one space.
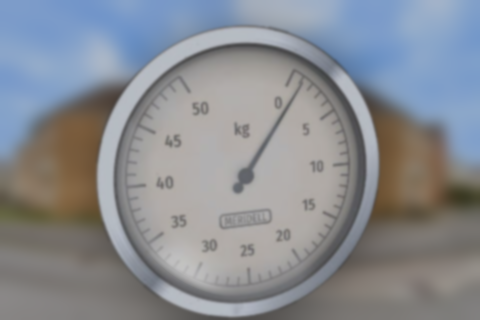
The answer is 1 kg
